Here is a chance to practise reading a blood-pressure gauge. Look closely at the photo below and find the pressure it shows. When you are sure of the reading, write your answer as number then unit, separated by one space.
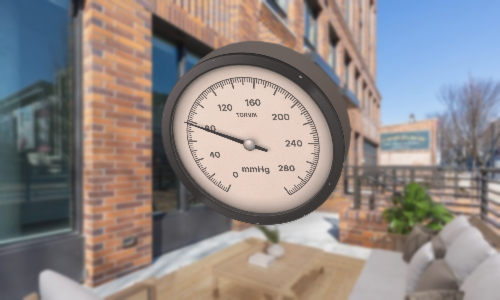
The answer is 80 mmHg
